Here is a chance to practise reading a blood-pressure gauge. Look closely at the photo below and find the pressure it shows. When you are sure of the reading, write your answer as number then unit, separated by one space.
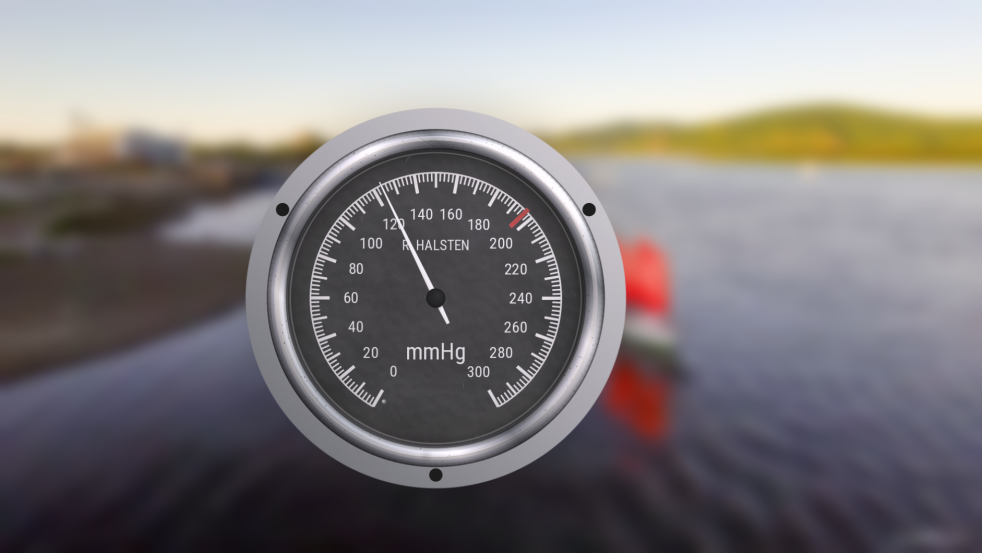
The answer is 124 mmHg
